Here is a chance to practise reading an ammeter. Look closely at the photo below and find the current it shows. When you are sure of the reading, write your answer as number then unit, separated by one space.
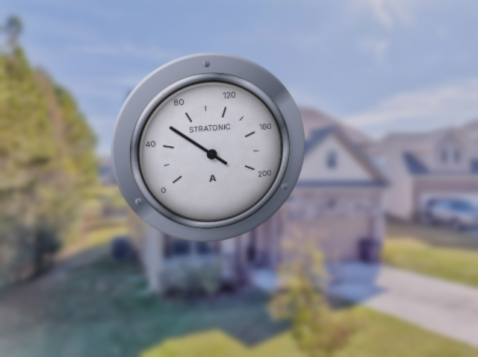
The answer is 60 A
